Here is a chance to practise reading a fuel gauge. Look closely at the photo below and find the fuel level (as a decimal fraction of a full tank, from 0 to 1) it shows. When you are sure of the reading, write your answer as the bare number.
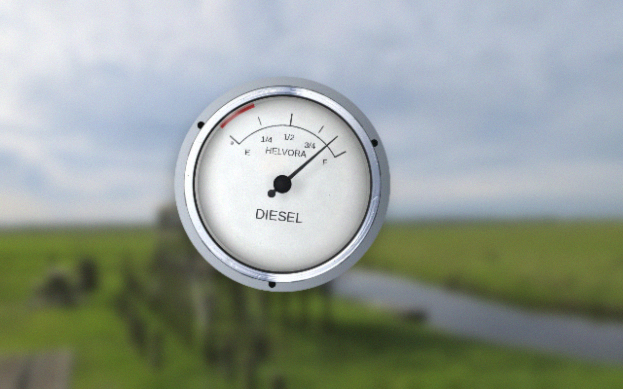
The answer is 0.875
